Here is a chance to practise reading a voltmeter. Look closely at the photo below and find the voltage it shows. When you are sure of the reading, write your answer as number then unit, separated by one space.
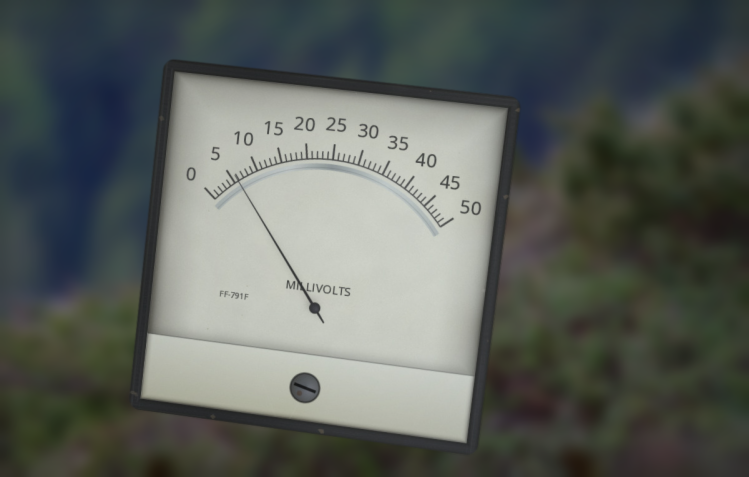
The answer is 6 mV
